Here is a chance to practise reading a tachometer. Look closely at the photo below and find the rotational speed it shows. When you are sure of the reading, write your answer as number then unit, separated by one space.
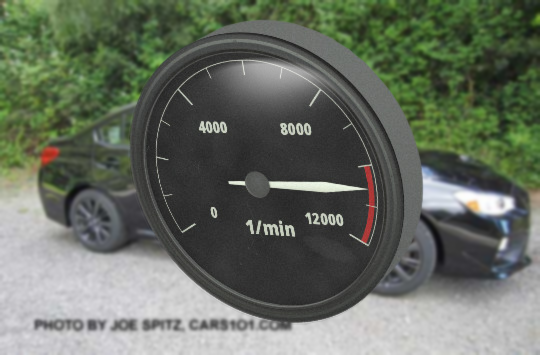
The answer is 10500 rpm
